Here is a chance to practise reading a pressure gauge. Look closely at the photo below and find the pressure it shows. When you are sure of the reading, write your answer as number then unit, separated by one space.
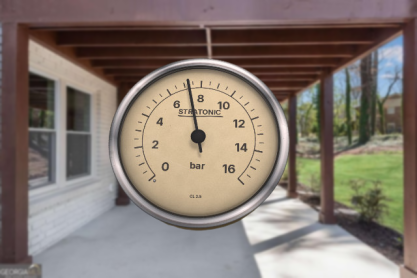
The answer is 7.25 bar
